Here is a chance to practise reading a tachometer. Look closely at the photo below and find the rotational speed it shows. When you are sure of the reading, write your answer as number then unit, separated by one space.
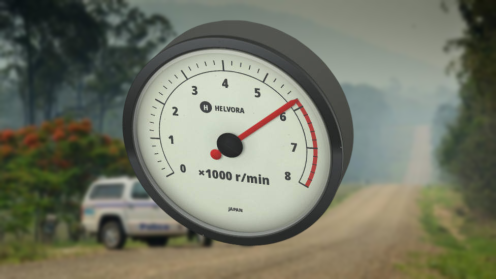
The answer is 5800 rpm
